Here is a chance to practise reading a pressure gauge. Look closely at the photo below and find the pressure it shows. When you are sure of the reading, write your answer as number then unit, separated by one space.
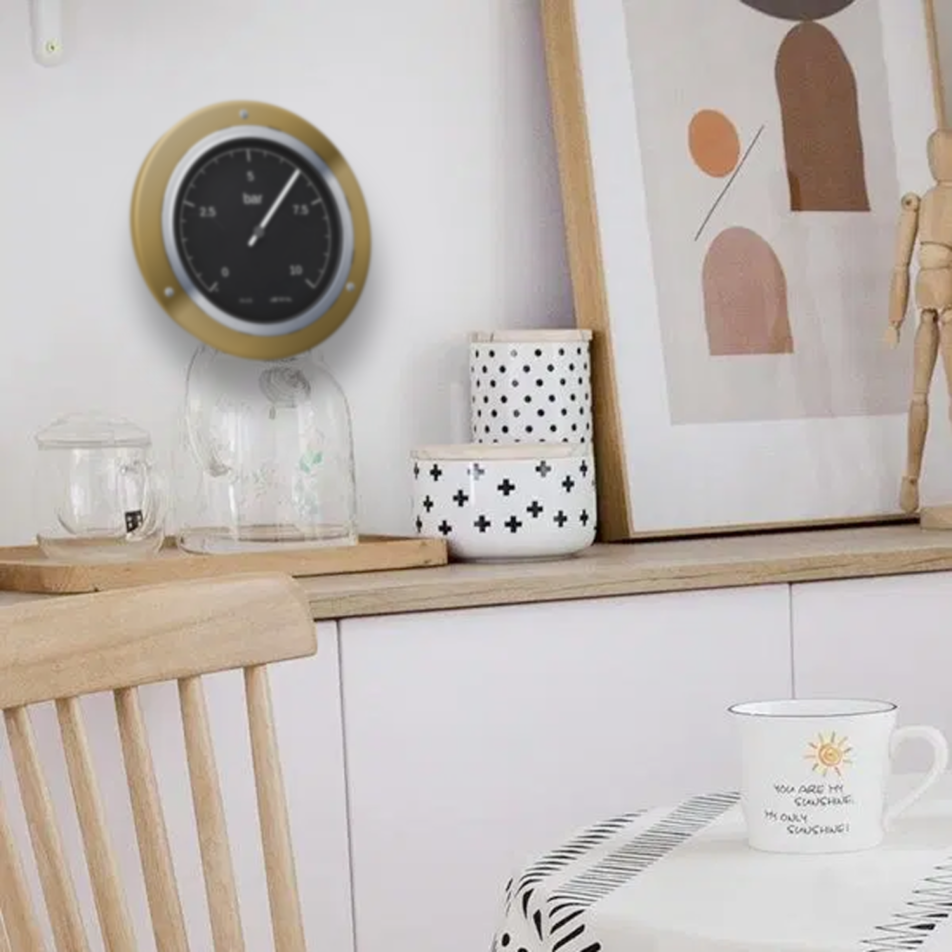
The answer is 6.5 bar
